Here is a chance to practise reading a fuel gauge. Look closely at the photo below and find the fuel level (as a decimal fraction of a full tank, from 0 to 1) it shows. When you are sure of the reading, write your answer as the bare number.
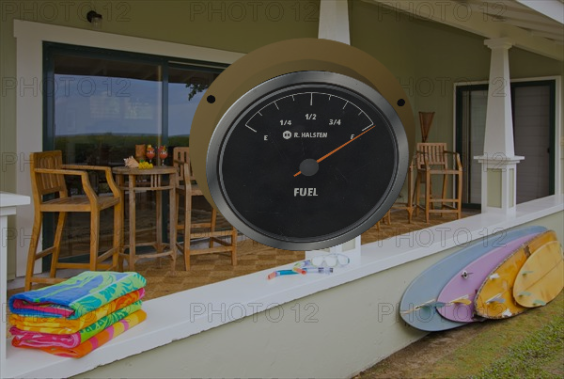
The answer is 1
